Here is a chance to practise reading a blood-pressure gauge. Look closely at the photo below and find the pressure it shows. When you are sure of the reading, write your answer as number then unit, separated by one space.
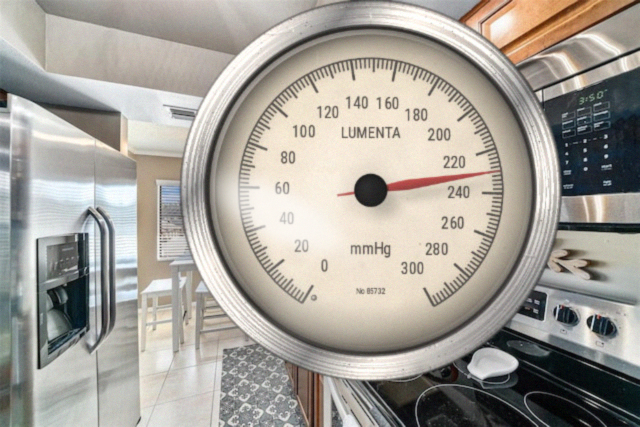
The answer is 230 mmHg
